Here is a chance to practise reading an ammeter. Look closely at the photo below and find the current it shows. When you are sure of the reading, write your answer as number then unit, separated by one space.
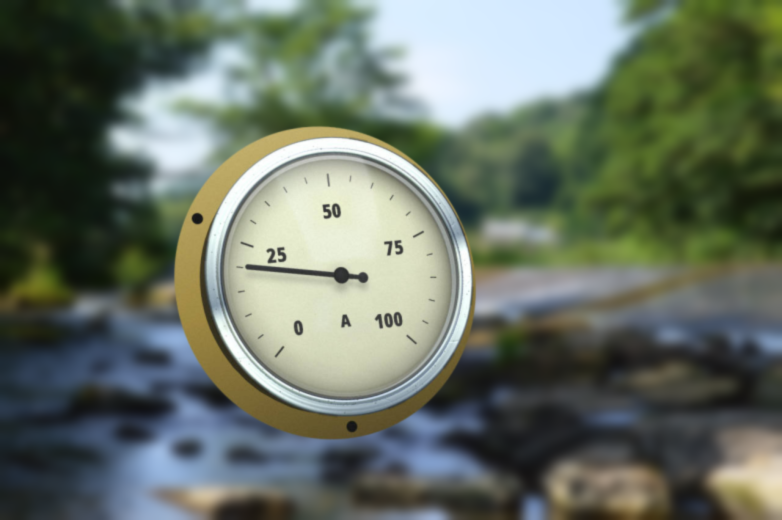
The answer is 20 A
